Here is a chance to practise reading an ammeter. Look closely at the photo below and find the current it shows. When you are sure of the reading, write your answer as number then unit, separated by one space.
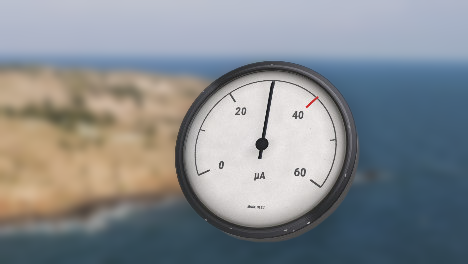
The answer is 30 µA
